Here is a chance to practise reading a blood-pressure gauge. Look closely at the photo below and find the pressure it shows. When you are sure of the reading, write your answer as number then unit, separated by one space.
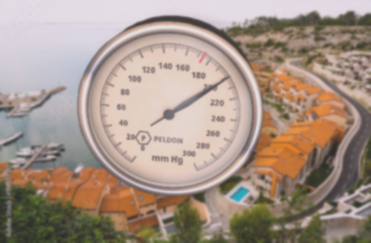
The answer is 200 mmHg
